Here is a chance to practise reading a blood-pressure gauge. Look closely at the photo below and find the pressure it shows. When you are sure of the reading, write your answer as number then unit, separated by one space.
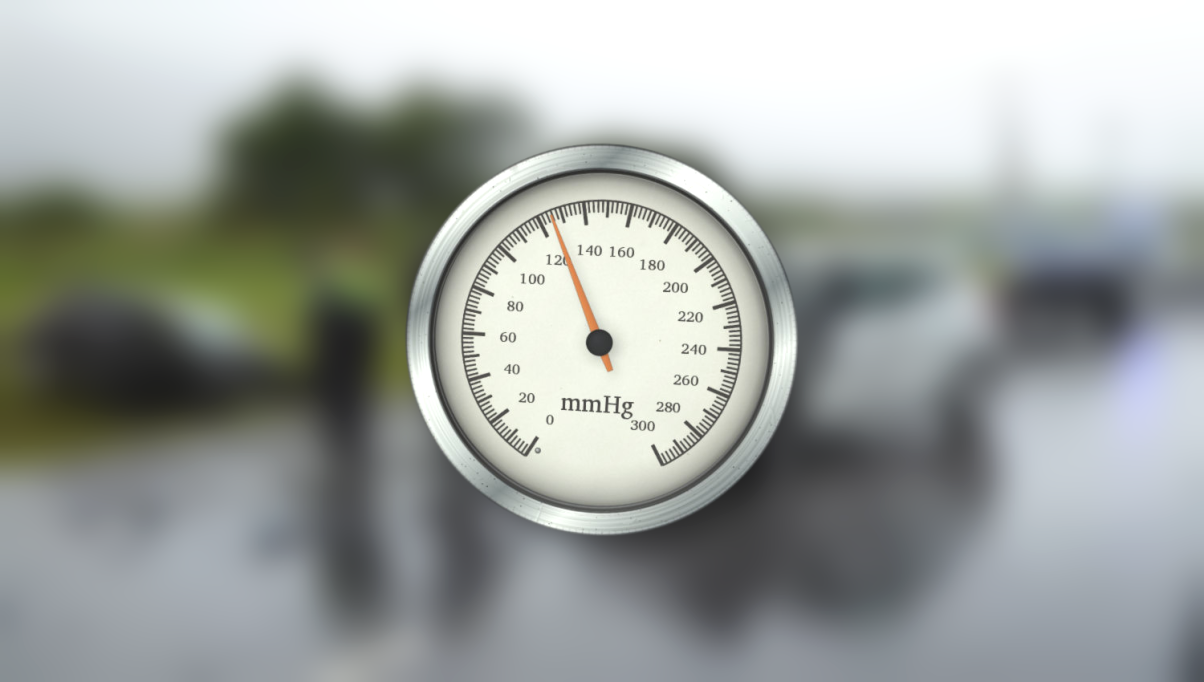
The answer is 126 mmHg
